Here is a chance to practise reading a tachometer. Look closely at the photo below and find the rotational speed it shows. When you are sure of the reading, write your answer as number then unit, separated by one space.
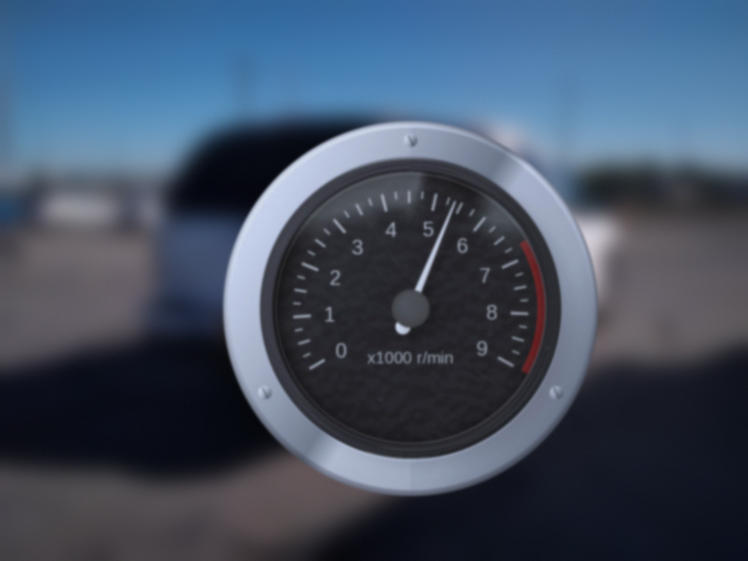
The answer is 5375 rpm
